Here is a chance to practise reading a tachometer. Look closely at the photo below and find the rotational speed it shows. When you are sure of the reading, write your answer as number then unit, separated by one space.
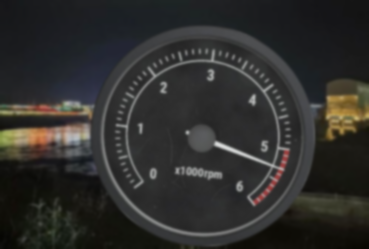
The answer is 5300 rpm
